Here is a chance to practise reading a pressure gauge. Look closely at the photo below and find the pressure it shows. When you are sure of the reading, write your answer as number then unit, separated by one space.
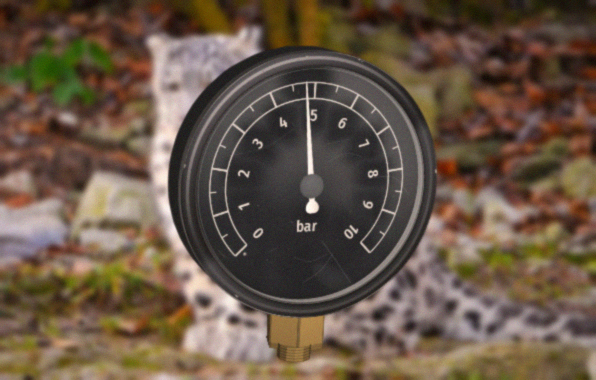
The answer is 4.75 bar
